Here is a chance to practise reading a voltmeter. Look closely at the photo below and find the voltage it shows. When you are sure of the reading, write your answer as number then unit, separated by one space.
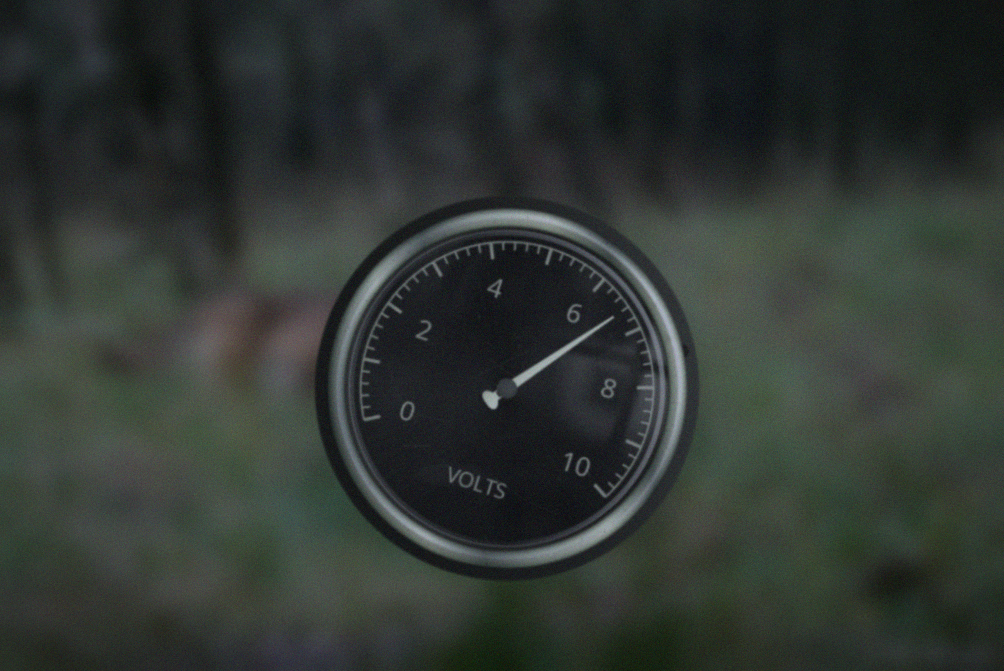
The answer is 6.6 V
